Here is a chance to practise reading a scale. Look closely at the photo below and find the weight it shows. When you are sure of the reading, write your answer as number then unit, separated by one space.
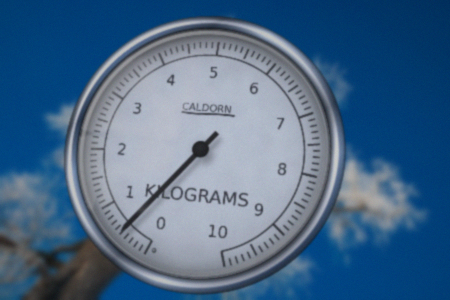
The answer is 0.5 kg
